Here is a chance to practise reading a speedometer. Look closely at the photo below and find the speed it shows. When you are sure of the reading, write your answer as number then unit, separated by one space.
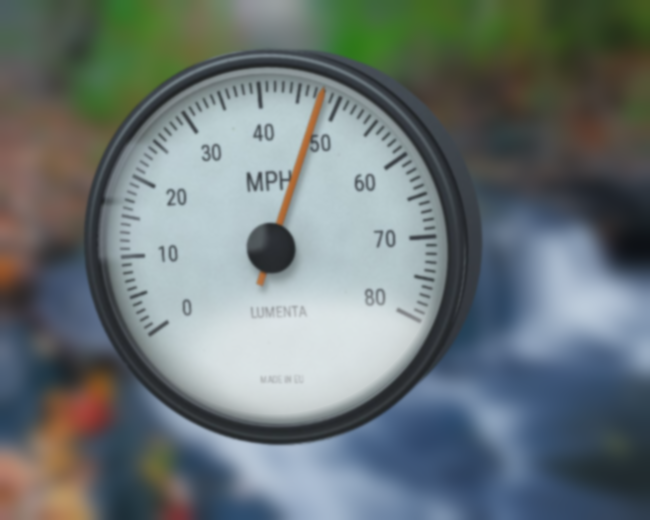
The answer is 48 mph
